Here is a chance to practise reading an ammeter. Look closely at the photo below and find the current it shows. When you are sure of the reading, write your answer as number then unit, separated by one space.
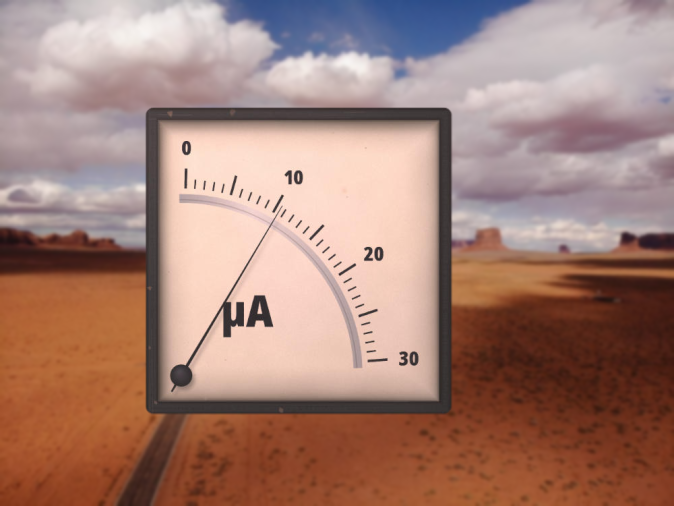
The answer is 10.5 µA
